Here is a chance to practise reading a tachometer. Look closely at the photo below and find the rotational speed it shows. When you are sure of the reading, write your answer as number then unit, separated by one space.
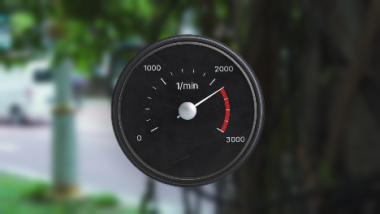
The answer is 2200 rpm
